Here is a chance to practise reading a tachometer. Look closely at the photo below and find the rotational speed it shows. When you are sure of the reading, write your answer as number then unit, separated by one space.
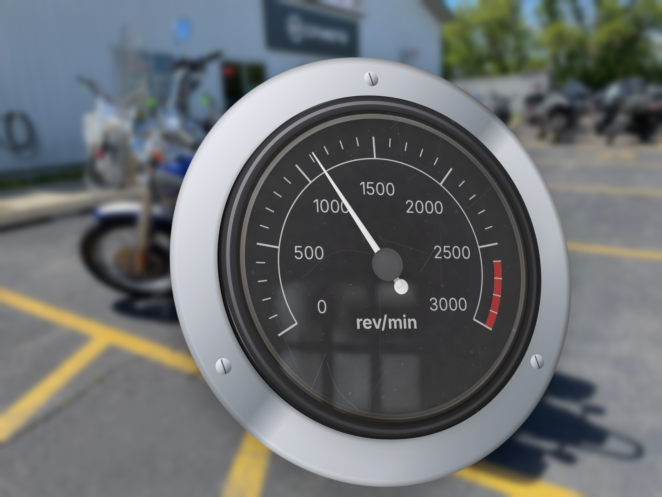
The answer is 1100 rpm
